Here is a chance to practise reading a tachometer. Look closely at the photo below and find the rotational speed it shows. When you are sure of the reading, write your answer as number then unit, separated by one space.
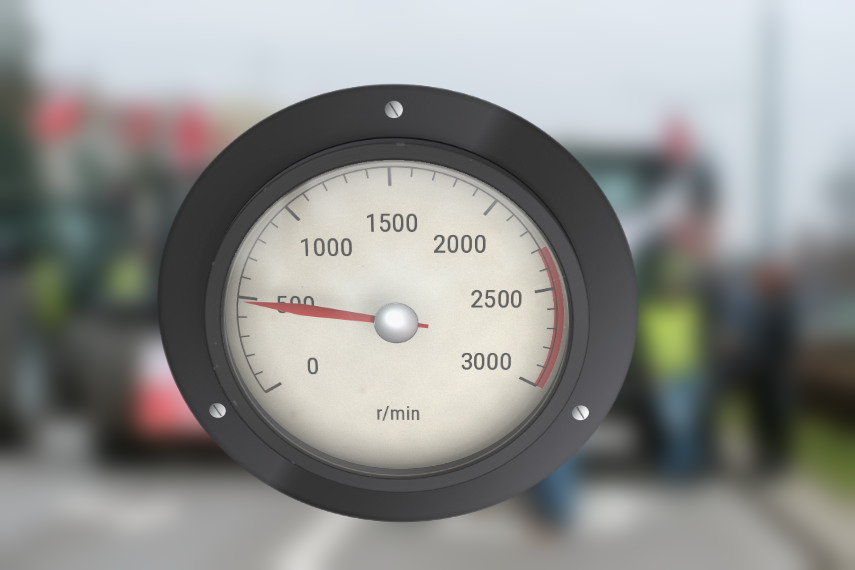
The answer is 500 rpm
